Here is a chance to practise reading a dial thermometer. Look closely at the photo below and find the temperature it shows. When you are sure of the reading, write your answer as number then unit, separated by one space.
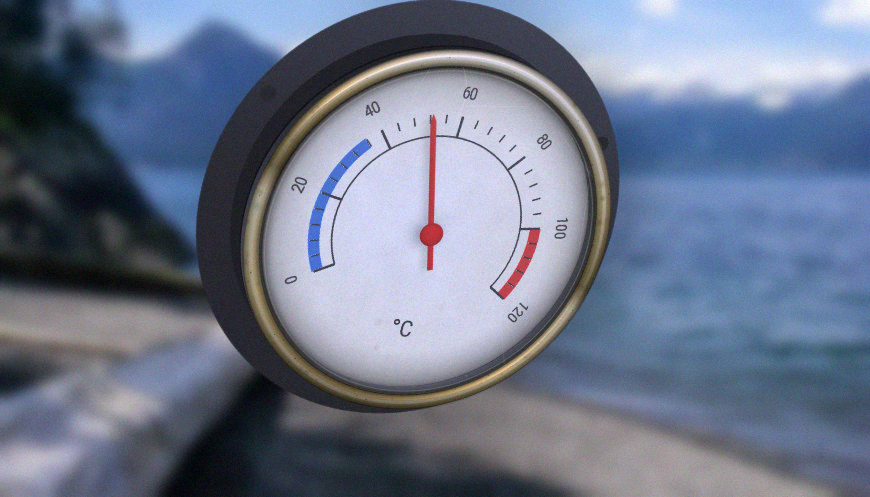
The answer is 52 °C
